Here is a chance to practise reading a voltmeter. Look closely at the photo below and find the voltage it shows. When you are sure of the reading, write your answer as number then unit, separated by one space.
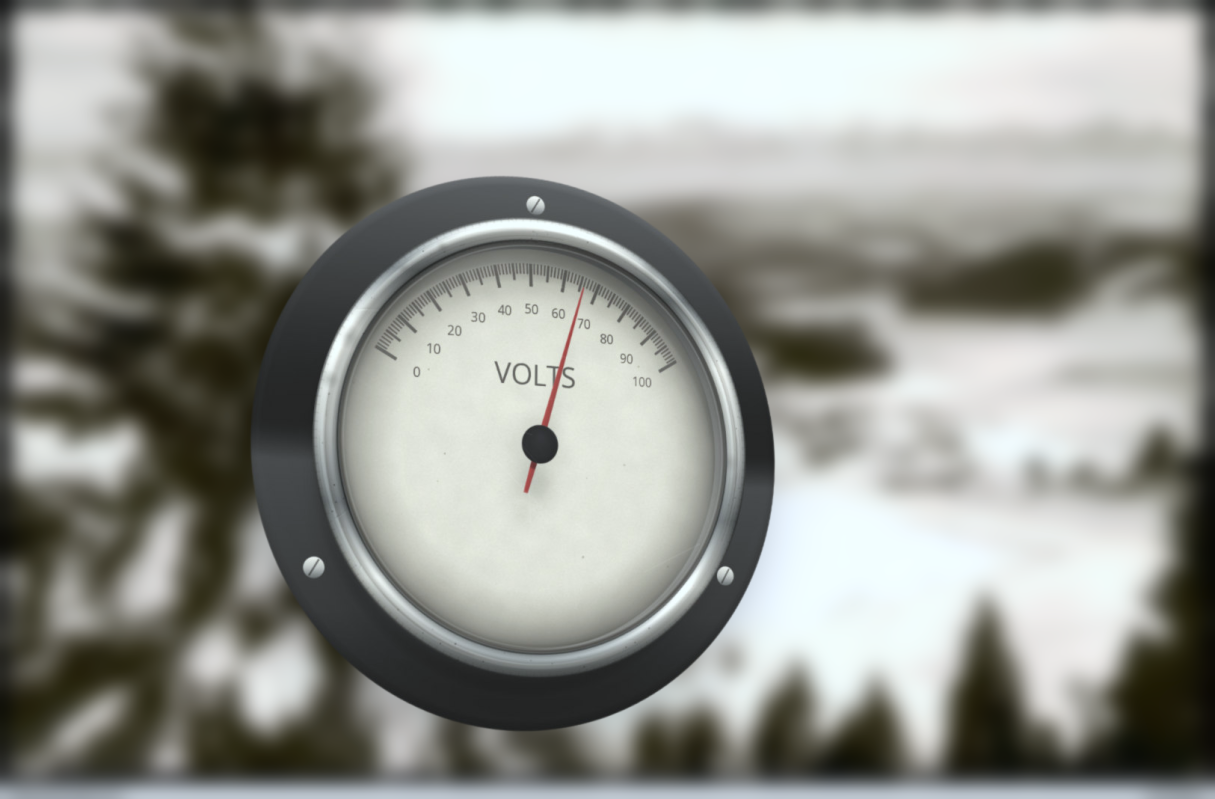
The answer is 65 V
